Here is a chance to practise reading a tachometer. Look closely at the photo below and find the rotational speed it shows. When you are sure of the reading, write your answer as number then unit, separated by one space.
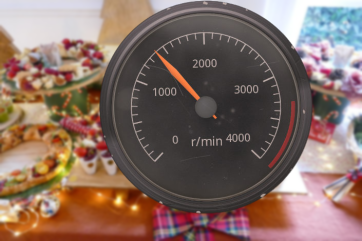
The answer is 1400 rpm
